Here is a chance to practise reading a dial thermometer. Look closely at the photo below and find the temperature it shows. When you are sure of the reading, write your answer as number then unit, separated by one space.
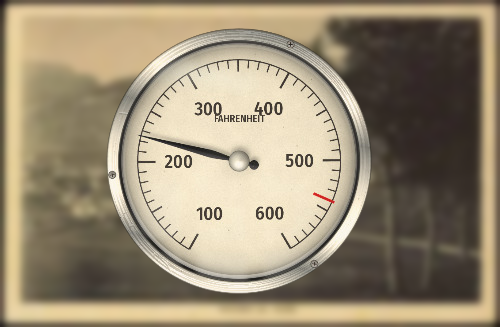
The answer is 225 °F
